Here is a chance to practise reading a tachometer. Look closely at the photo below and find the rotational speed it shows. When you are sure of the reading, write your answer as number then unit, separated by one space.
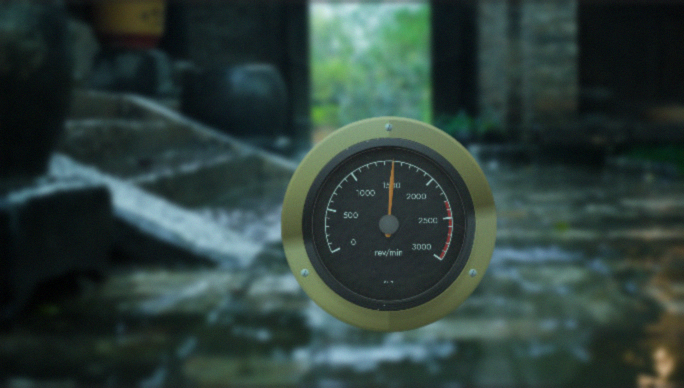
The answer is 1500 rpm
